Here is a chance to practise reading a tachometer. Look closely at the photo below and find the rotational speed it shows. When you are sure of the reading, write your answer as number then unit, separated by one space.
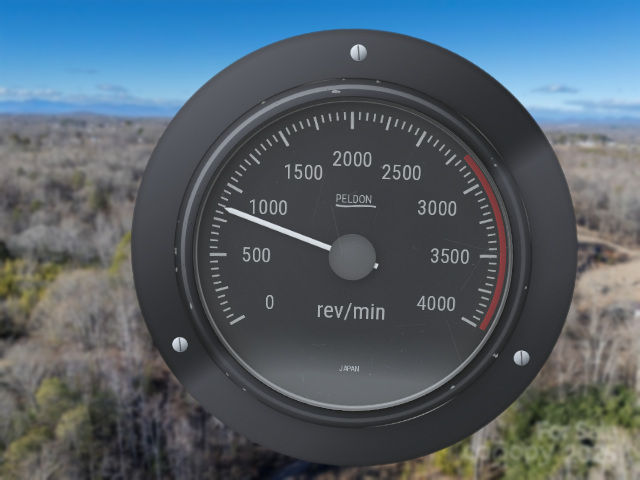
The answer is 850 rpm
